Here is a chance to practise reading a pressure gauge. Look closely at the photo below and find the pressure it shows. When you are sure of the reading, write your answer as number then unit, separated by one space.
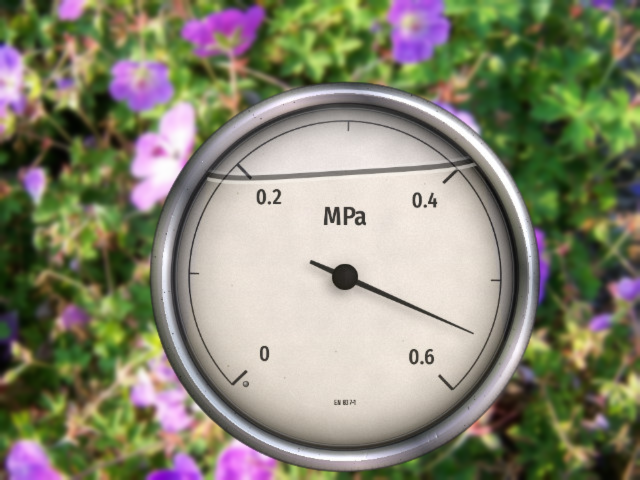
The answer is 0.55 MPa
